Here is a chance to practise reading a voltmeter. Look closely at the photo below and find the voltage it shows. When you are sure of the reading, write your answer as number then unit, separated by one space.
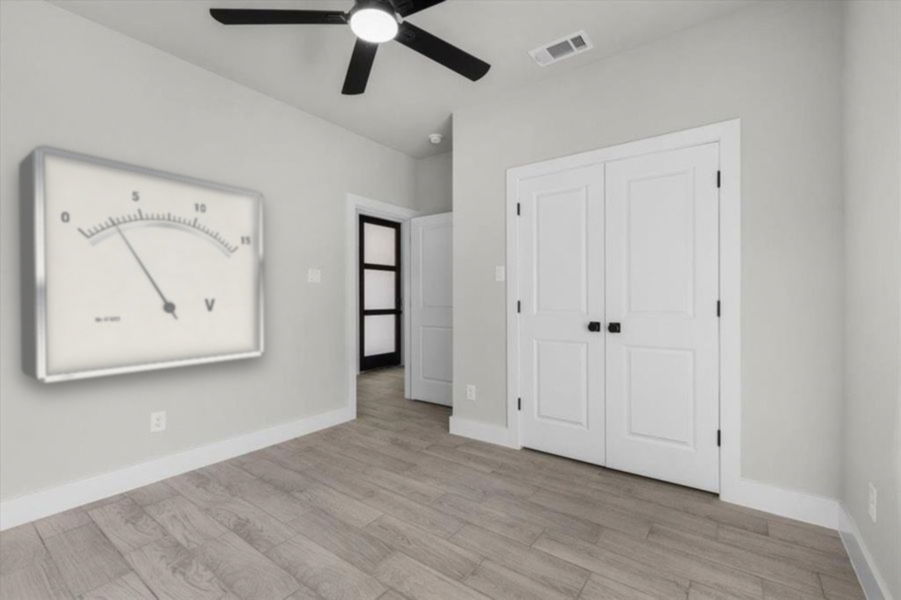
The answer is 2.5 V
